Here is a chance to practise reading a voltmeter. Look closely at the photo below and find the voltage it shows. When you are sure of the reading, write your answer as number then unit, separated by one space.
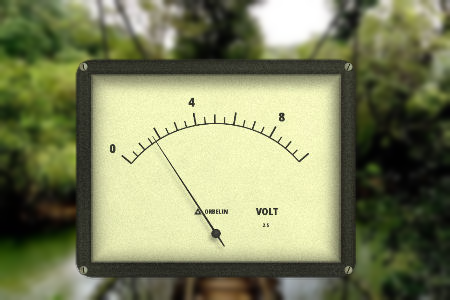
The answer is 1.75 V
